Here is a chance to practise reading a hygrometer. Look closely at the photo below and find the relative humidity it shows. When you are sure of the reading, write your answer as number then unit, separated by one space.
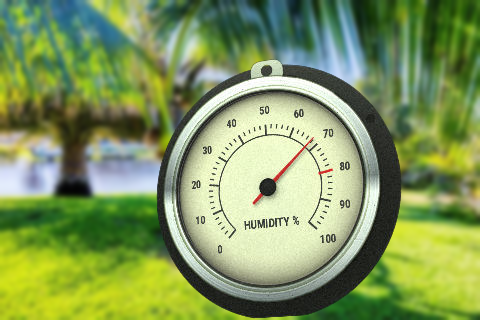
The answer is 68 %
